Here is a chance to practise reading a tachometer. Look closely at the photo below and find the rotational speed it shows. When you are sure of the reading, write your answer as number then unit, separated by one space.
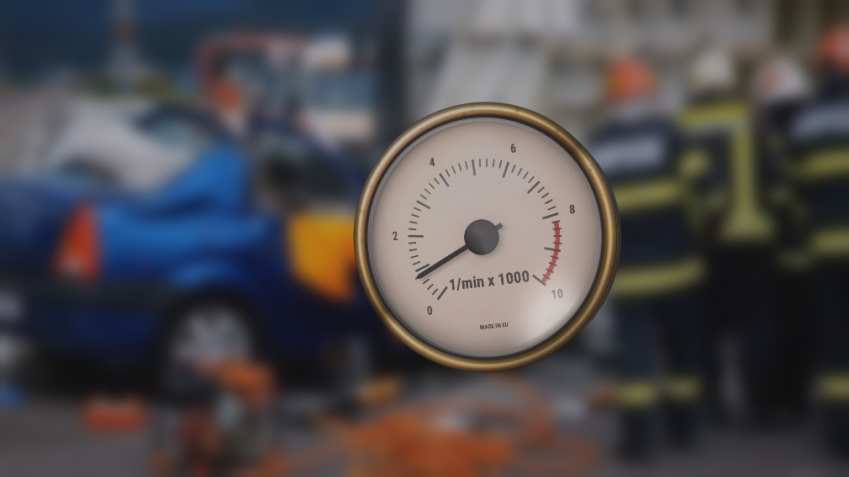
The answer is 800 rpm
